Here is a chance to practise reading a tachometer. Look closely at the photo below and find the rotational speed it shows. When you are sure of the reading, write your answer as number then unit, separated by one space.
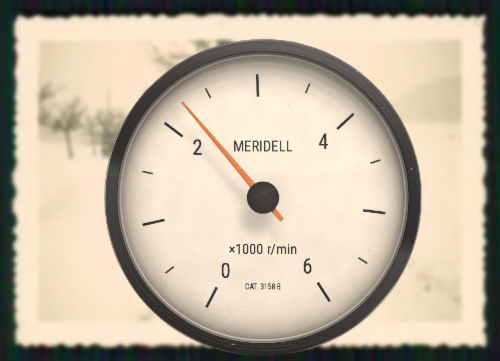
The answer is 2250 rpm
